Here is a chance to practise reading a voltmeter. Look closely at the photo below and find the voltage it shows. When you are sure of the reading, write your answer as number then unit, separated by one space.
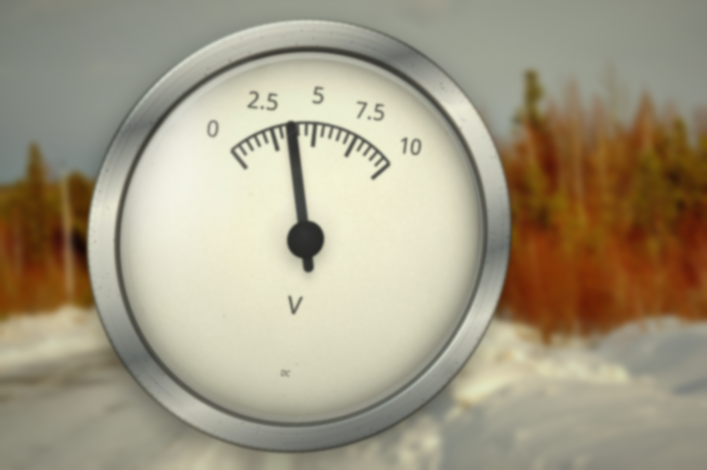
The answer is 3.5 V
